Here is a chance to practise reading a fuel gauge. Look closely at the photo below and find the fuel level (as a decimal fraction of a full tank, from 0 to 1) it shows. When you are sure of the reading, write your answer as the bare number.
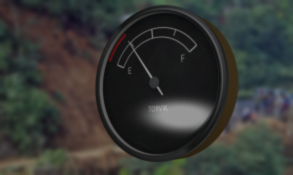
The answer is 0.25
